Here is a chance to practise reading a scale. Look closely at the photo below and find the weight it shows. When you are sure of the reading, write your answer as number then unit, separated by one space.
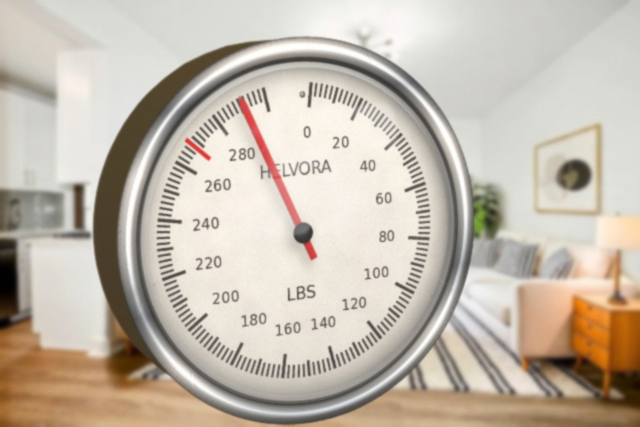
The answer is 290 lb
